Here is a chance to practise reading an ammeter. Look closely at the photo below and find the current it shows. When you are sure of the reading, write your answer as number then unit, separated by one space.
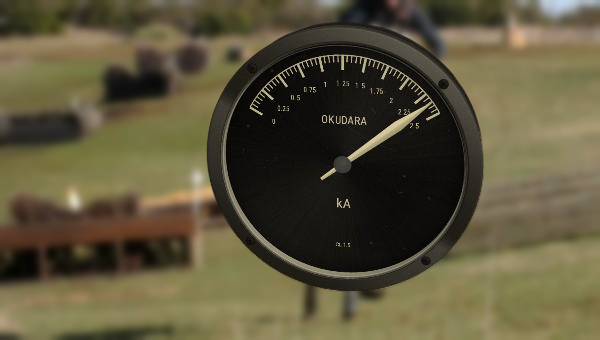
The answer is 2.35 kA
